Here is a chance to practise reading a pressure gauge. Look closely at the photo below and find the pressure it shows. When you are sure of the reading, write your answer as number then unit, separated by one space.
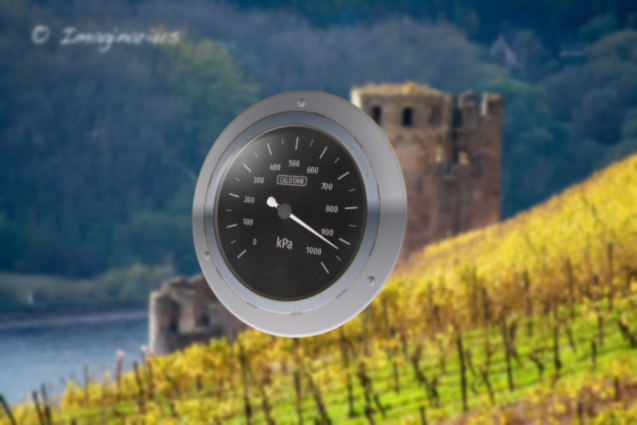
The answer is 925 kPa
